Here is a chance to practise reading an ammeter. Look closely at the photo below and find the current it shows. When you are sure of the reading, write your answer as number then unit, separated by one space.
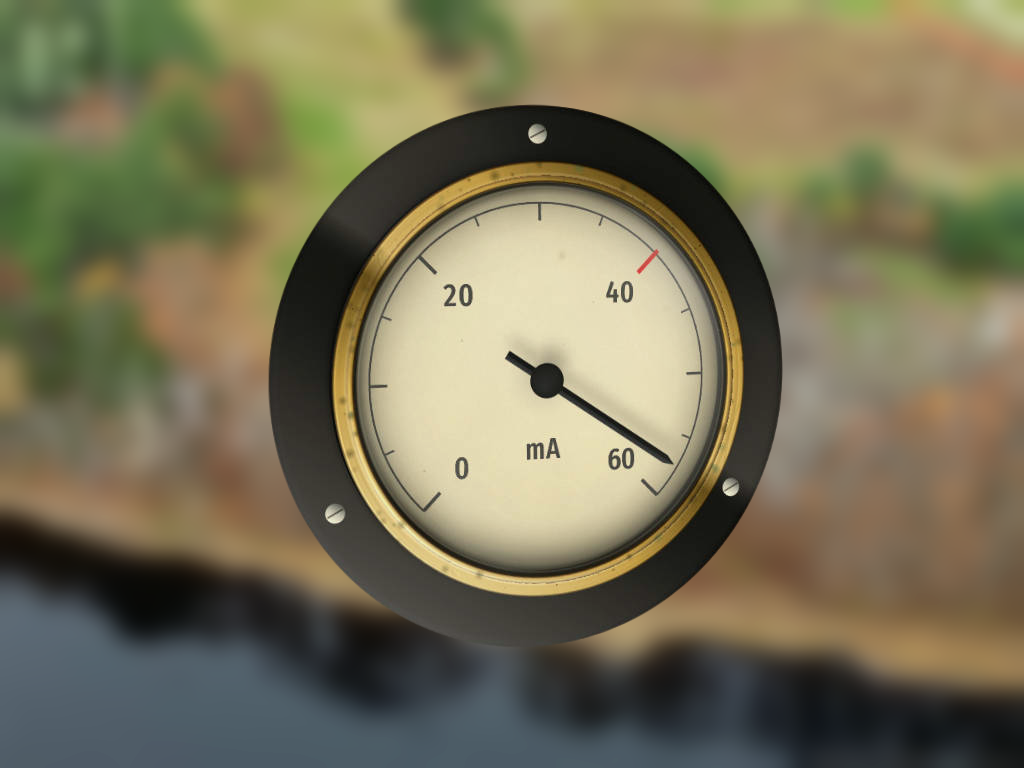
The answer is 57.5 mA
